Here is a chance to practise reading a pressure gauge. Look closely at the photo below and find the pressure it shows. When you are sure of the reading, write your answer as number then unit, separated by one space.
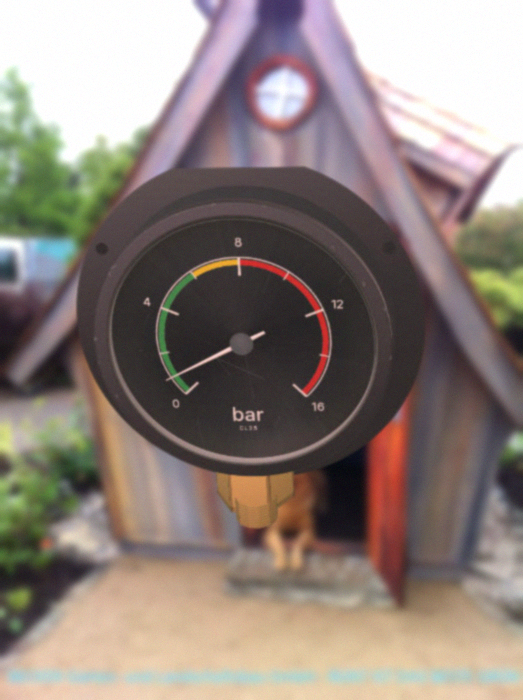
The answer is 1 bar
